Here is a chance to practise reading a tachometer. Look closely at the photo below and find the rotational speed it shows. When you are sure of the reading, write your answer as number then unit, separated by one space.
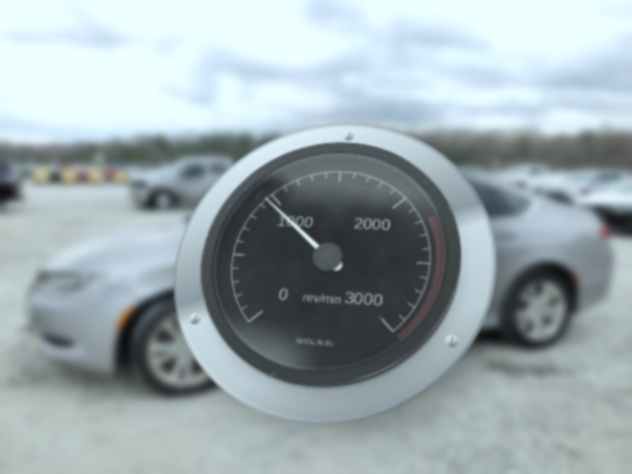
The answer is 950 rpm
